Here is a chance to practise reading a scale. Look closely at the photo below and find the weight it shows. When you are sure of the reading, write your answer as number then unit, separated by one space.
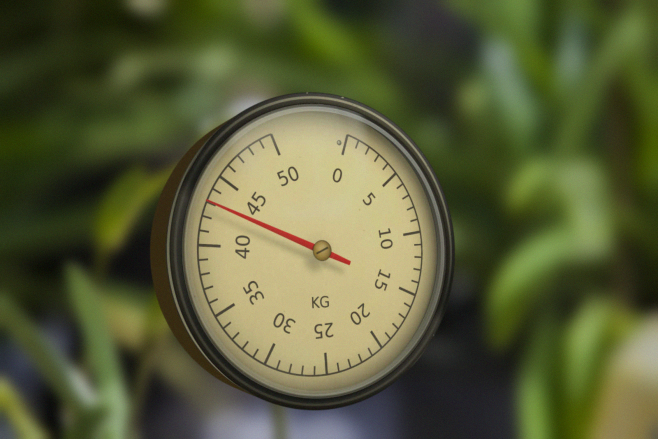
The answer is 43 kg
